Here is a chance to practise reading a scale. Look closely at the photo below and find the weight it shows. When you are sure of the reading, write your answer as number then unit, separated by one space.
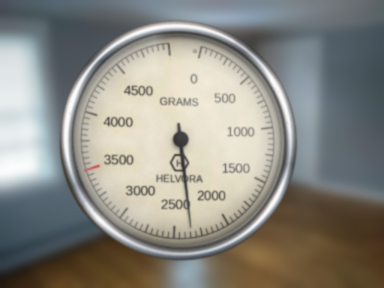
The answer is 2350 g
